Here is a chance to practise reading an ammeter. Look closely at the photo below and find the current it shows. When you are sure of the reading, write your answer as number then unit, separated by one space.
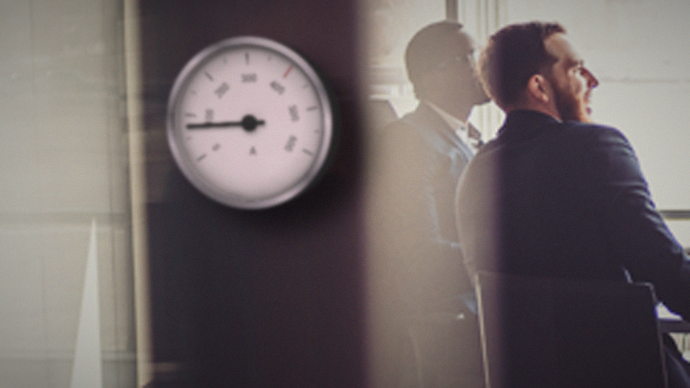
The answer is 75 A
